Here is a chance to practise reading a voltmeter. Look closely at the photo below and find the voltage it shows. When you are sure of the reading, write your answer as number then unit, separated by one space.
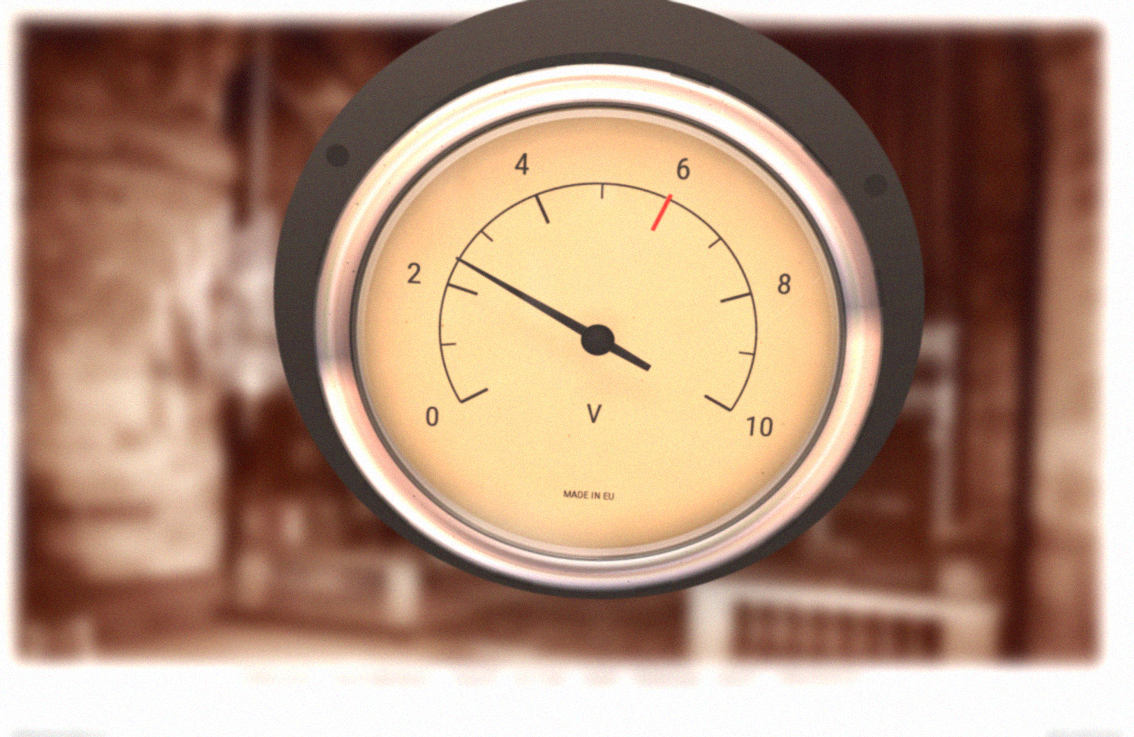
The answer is 2.5 V
